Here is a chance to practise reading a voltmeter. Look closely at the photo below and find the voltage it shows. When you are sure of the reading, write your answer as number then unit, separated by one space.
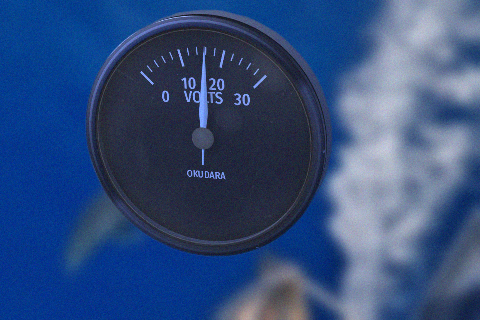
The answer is 16 V
